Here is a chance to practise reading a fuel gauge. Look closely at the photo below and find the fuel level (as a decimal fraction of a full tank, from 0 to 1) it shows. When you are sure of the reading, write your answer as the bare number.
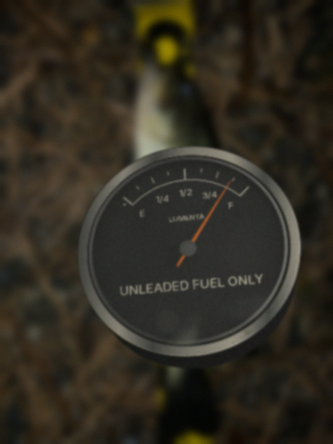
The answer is 0.875
